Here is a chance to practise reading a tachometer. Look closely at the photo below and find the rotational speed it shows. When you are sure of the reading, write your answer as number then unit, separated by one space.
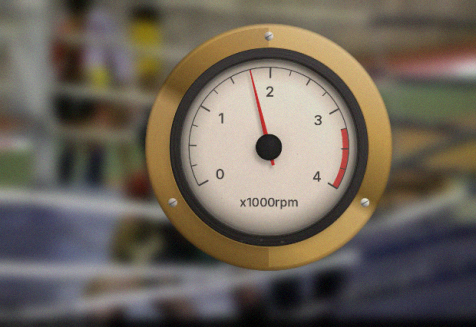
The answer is 1750 rpm
